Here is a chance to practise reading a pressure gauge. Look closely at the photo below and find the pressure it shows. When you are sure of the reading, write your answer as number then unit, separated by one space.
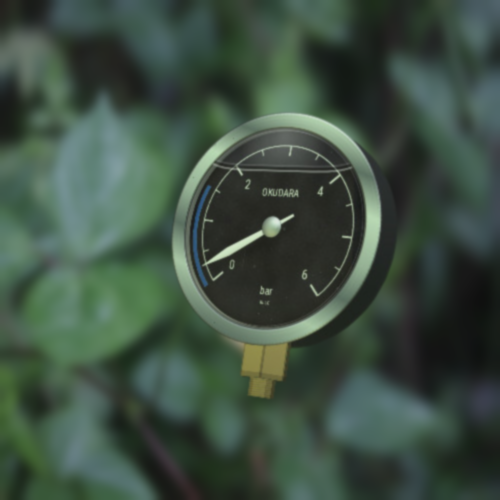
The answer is 0.25 bar
